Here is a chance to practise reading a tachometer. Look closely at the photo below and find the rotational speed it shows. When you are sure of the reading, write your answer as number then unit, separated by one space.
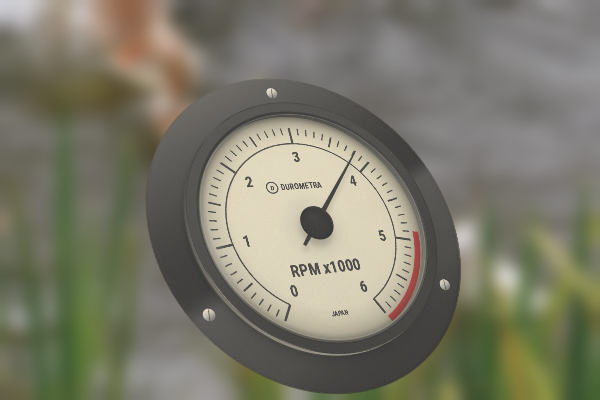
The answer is 3800 rpm
